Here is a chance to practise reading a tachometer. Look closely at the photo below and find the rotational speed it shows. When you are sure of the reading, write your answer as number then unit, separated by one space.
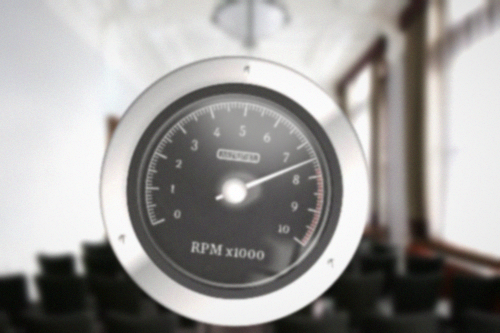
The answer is 7500 rpm
